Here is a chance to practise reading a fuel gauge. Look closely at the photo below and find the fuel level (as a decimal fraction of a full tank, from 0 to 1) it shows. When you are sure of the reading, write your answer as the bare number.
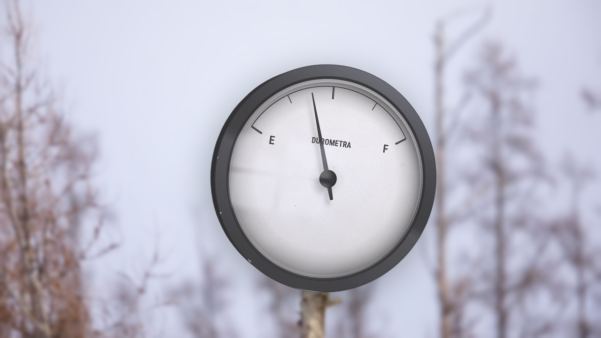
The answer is 0.375
